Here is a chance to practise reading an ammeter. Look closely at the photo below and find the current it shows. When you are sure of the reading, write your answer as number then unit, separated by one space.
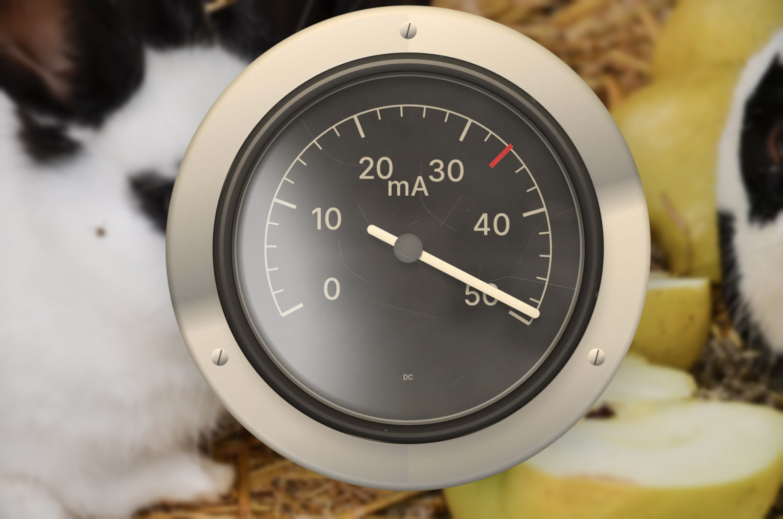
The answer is 49 mA
